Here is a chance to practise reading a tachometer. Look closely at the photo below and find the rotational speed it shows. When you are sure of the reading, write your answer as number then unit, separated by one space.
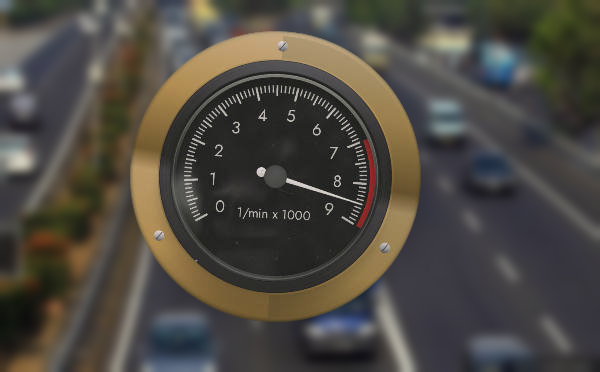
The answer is 8500 rpm
